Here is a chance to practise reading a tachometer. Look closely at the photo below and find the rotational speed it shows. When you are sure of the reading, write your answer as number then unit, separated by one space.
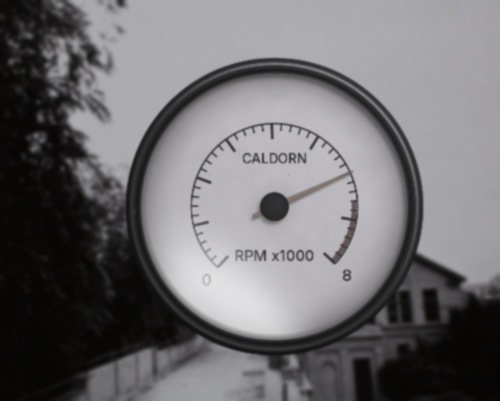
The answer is 6000 rpm
